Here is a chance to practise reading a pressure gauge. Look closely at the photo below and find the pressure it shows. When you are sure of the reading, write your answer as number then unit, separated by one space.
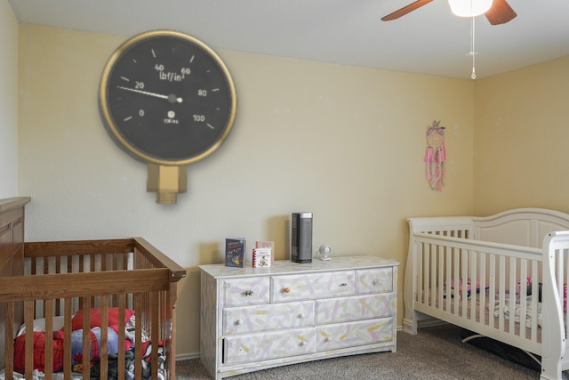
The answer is 15 psi
